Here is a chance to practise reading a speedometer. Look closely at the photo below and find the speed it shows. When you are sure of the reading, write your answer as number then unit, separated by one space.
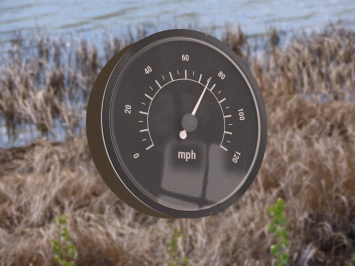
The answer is 75 mph
